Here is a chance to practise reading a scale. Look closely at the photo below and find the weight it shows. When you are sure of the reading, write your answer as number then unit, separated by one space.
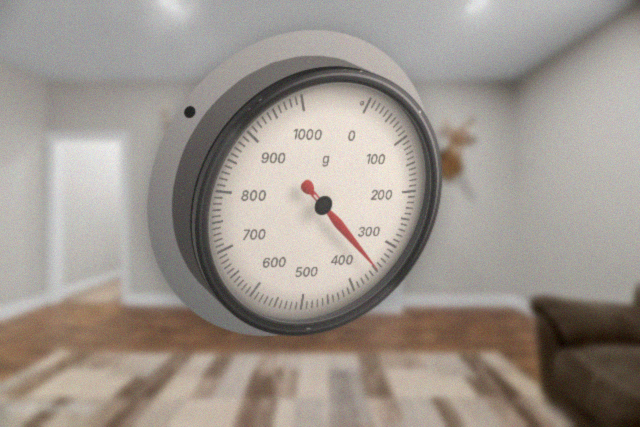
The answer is 350 g
